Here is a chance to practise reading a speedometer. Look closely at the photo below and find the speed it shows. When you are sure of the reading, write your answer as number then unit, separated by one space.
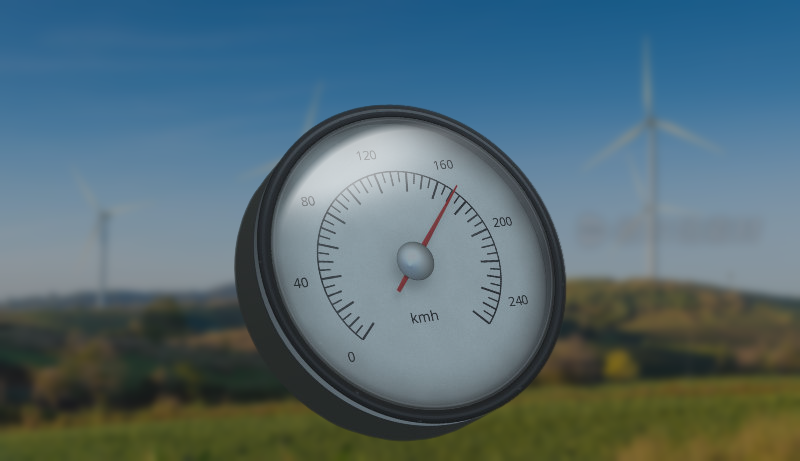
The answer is 170 km/h
